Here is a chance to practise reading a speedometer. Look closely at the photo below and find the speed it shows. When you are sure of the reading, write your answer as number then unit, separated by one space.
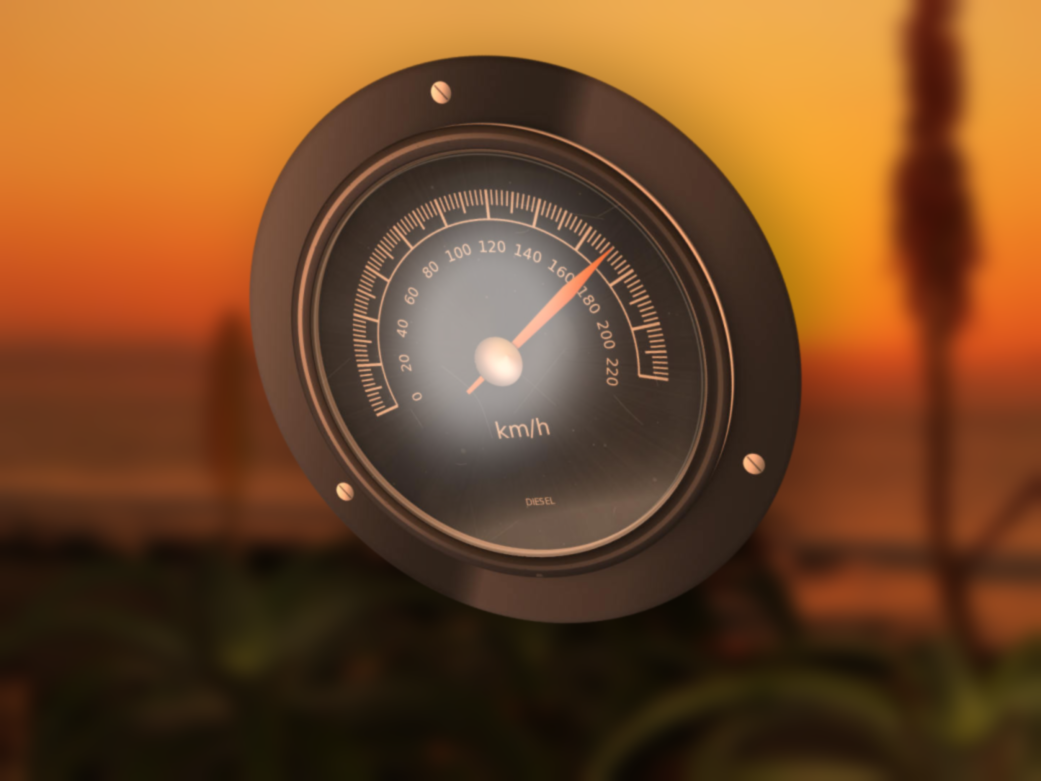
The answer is 170 km/h
